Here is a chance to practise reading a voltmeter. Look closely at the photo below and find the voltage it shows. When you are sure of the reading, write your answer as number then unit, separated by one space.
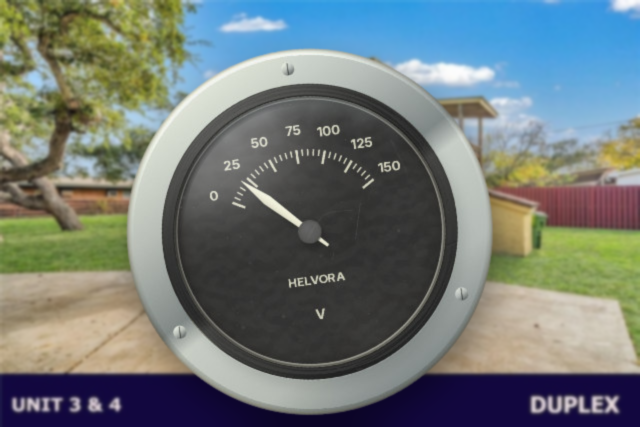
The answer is 20 V
